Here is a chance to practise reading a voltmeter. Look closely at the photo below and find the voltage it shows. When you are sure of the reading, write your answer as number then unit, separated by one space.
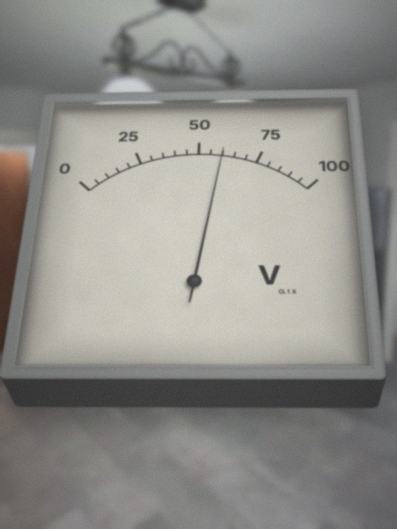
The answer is 60 V
